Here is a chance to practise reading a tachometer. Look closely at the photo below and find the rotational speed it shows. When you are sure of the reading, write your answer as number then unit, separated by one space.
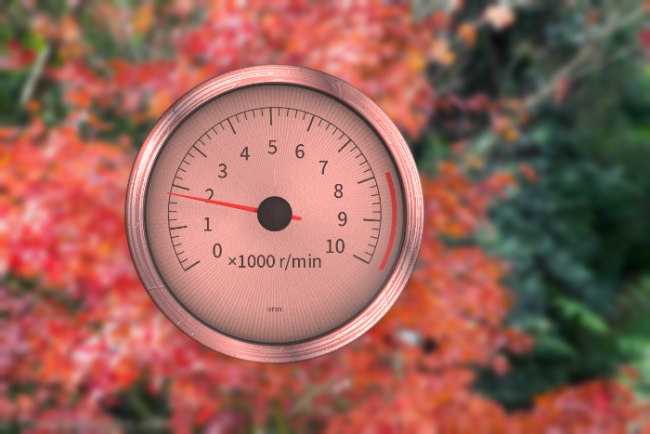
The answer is 1800 rpm
